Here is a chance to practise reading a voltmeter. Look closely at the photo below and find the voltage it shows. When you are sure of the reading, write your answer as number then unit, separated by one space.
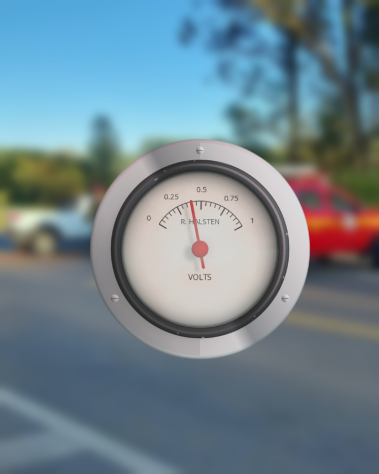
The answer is 0.4 V
